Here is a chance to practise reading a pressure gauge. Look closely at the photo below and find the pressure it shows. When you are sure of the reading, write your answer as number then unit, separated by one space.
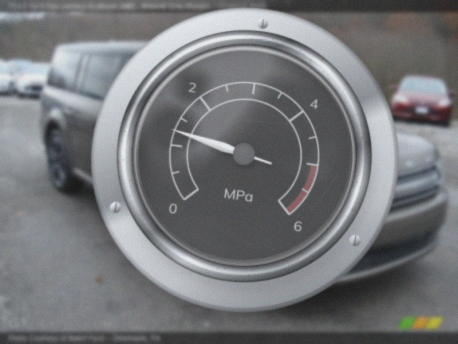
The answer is 1.25 MPa
